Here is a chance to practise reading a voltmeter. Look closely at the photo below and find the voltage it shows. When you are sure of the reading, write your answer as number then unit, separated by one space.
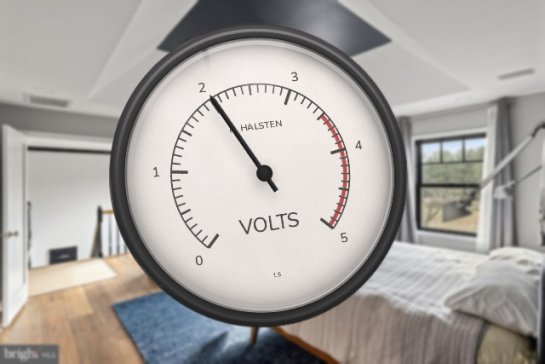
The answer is 2 V
